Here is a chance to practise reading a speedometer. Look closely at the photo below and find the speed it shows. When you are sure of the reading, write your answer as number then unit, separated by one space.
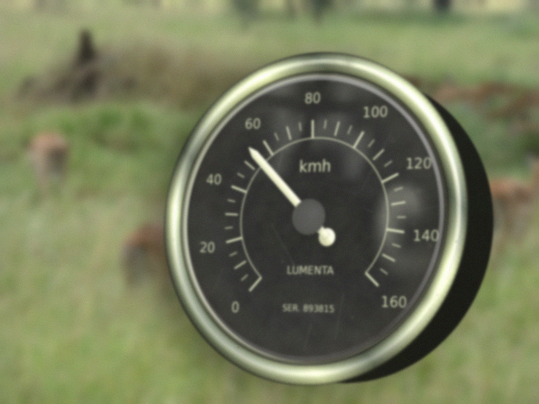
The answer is 55 km/h
